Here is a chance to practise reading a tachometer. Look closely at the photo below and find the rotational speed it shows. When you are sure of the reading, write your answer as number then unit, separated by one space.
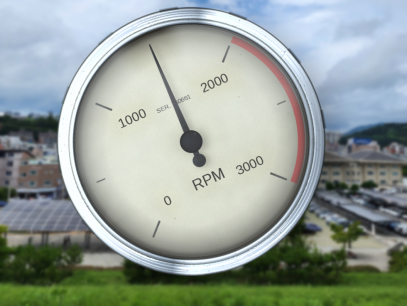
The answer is 1500 rpm
